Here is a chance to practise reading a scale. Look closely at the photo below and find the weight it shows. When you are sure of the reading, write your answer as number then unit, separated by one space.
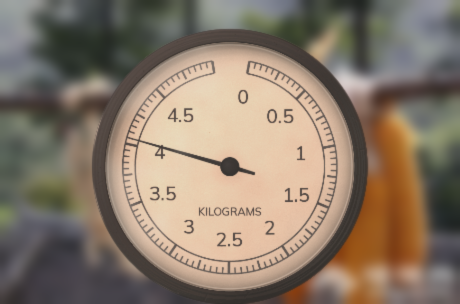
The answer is 4.05 kg
